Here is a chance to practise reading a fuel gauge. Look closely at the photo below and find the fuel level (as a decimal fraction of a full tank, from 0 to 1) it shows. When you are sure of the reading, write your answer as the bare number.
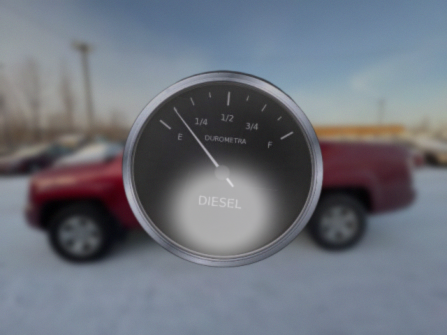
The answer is 0.125
